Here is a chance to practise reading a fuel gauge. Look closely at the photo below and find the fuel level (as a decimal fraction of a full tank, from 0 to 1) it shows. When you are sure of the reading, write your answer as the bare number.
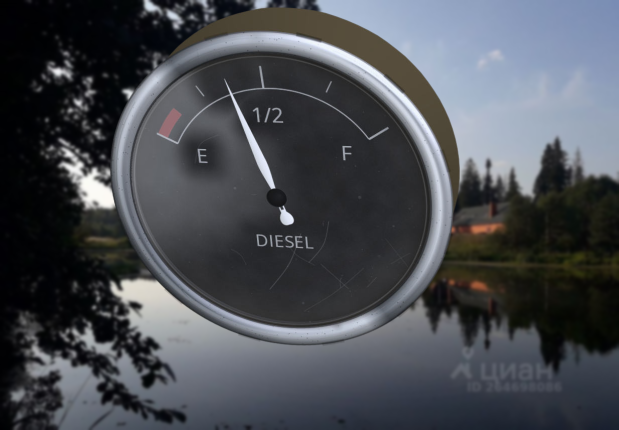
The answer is 0.375
